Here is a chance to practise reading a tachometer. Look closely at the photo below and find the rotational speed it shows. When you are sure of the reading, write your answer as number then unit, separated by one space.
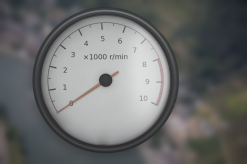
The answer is 0 rpm
